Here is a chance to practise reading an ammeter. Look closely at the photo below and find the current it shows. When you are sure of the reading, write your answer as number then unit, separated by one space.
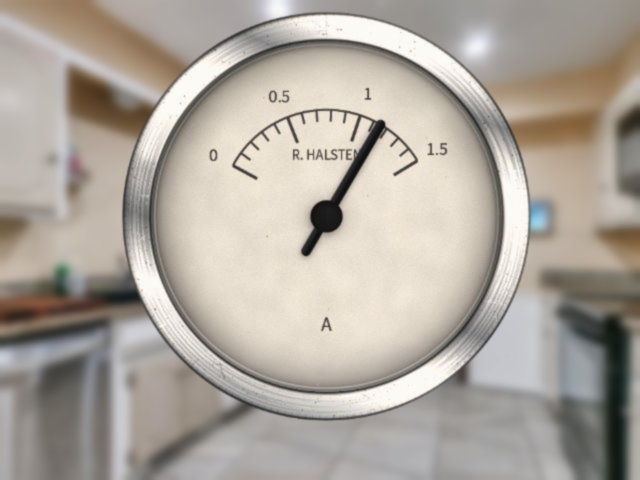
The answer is 1.15 A
